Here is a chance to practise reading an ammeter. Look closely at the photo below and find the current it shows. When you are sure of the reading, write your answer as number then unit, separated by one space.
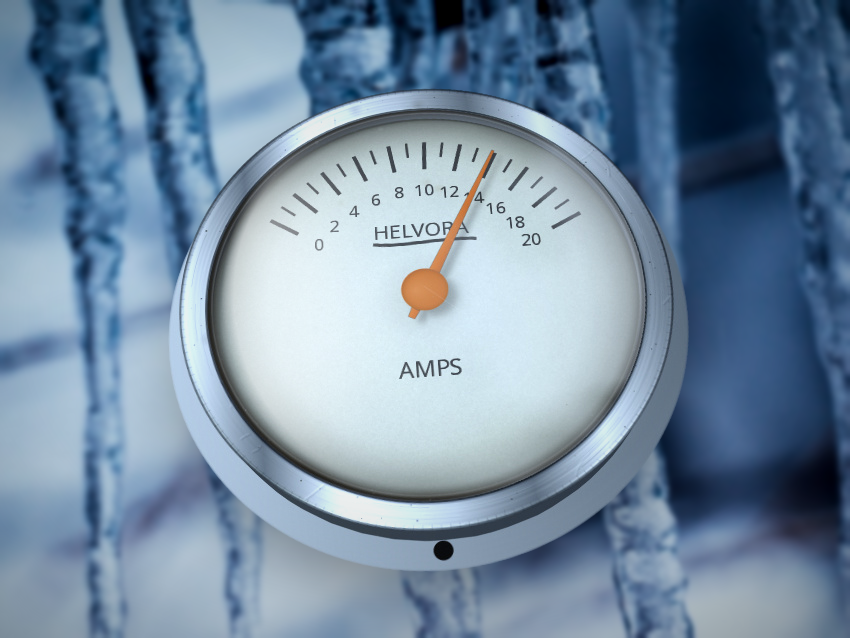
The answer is 14 A
